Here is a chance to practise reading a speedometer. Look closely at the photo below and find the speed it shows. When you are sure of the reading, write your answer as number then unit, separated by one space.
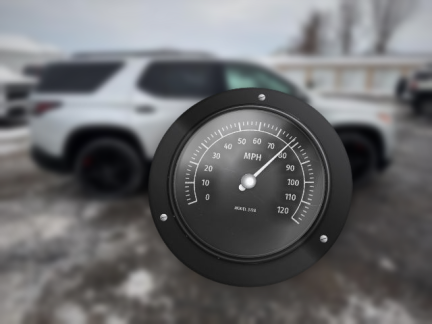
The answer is 78 mph
